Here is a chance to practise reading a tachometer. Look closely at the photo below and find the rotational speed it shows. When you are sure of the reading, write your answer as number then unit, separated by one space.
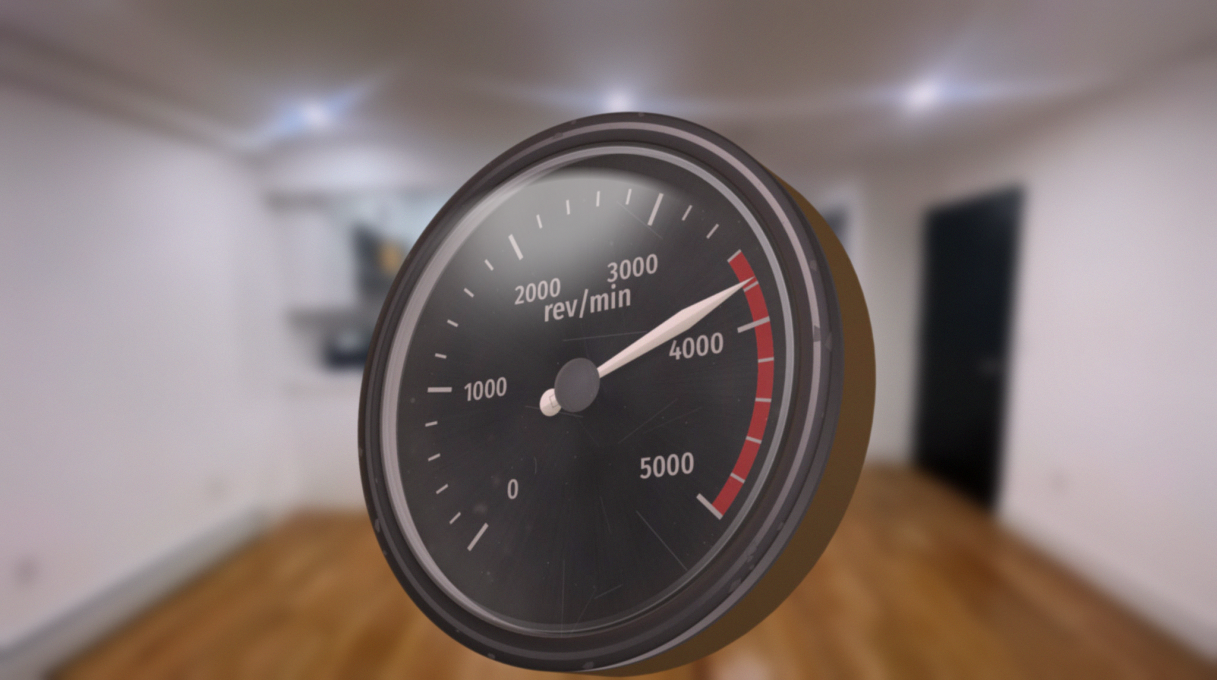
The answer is 3800 rpm
